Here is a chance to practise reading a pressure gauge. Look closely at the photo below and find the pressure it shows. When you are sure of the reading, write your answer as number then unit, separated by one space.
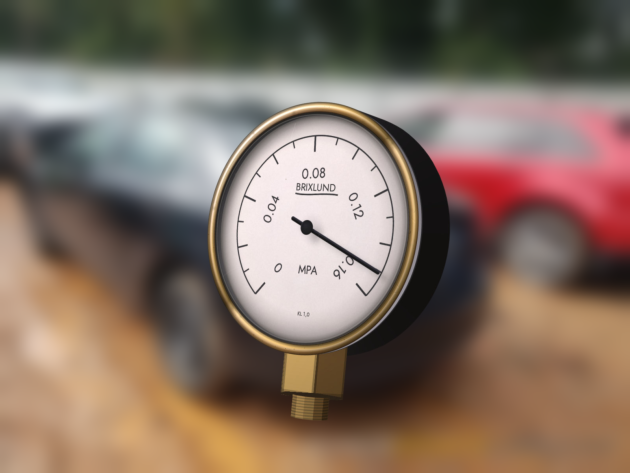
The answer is 0.15 MPa
